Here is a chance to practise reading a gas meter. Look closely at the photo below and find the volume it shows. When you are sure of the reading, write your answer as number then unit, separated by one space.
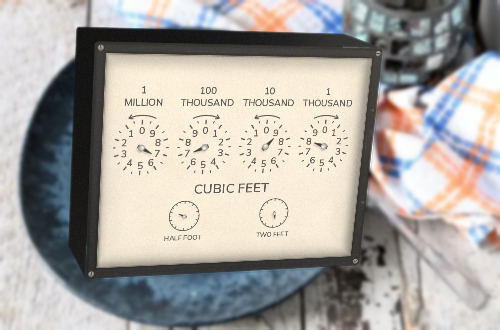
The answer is 668800 ft³
